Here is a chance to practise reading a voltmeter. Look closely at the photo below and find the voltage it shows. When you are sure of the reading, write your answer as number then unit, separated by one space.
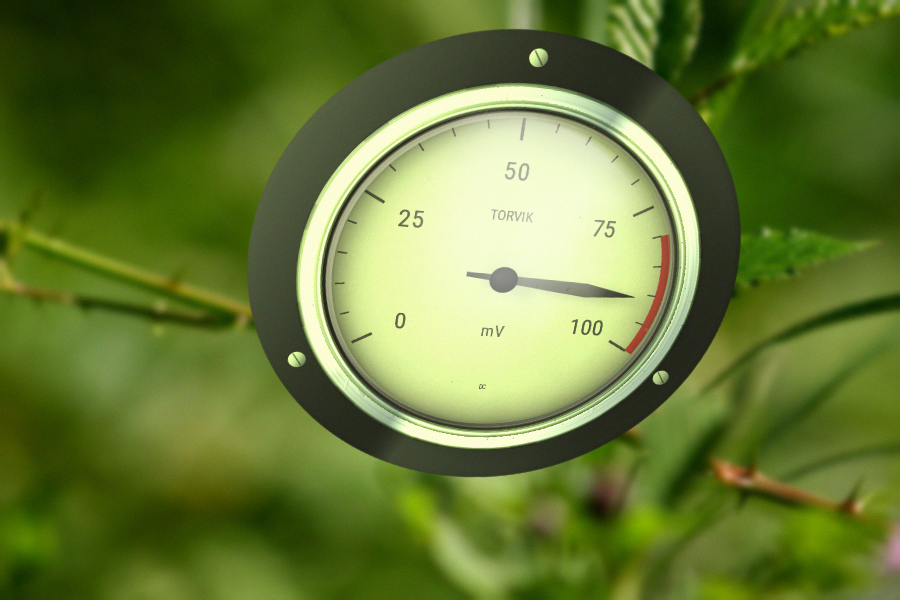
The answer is 90 mV
